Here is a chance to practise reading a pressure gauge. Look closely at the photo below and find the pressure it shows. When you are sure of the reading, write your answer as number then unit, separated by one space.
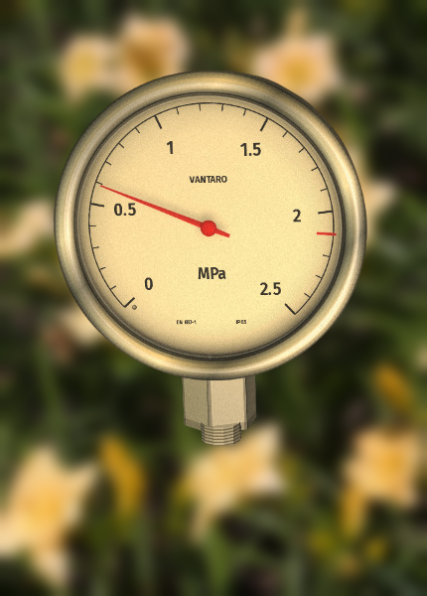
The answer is 0.6 MPa
